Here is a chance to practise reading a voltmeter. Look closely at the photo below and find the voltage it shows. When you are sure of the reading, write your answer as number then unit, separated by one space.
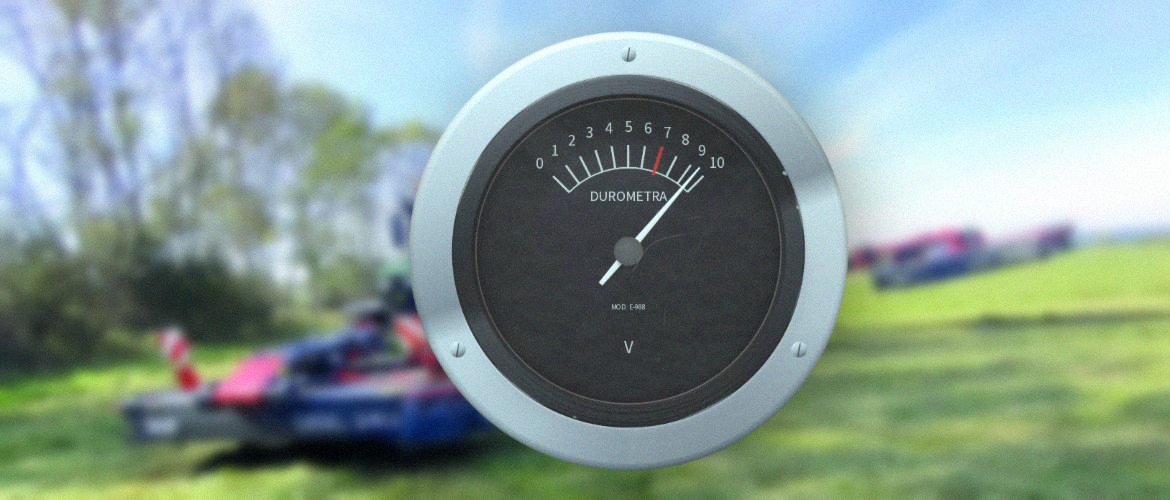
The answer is 9.5 V
